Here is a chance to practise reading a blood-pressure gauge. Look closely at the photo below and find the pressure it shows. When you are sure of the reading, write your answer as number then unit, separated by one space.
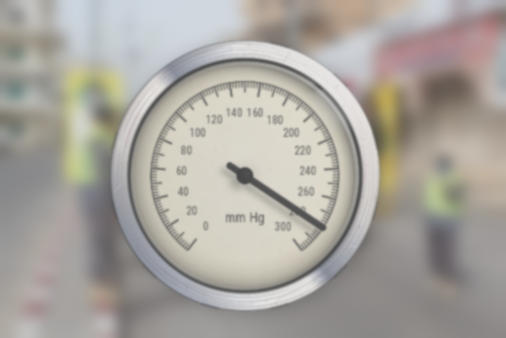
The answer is 280 mmHg
